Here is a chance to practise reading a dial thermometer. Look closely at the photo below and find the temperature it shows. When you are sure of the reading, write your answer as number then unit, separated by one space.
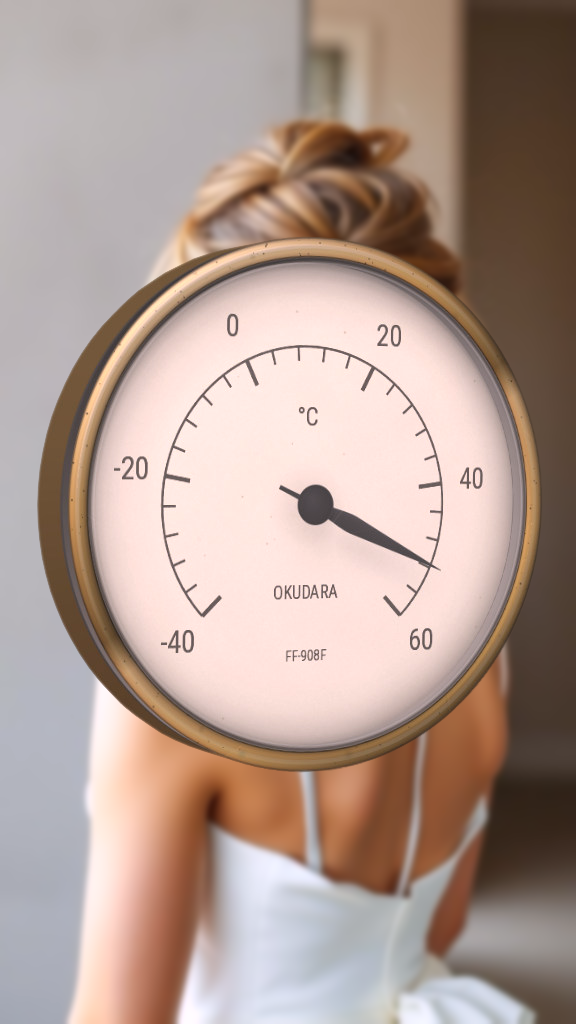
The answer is 52 °C
